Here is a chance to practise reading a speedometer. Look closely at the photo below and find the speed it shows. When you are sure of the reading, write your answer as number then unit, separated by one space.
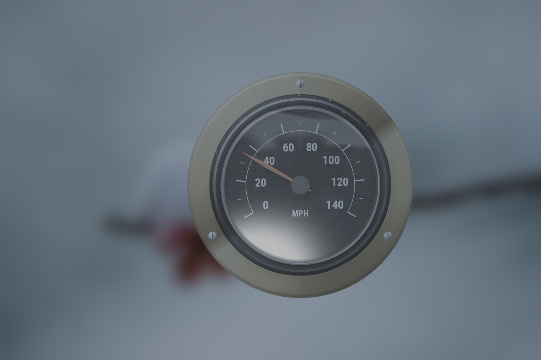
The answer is 35 mph
